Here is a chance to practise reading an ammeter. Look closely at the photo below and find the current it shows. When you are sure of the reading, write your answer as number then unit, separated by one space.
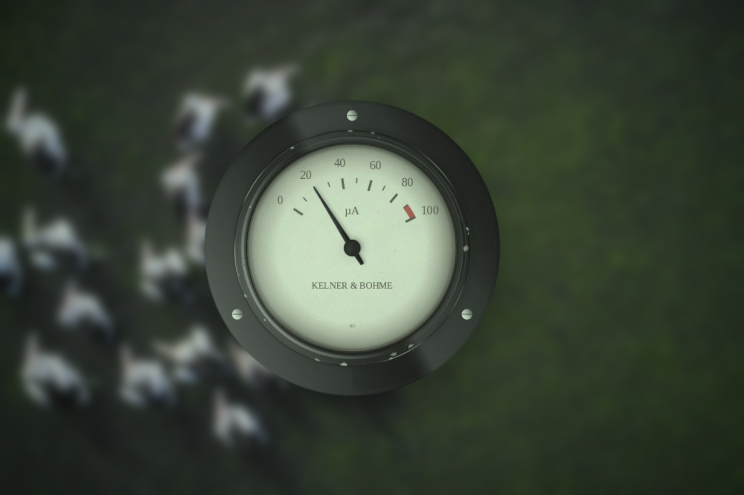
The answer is 20 µA
